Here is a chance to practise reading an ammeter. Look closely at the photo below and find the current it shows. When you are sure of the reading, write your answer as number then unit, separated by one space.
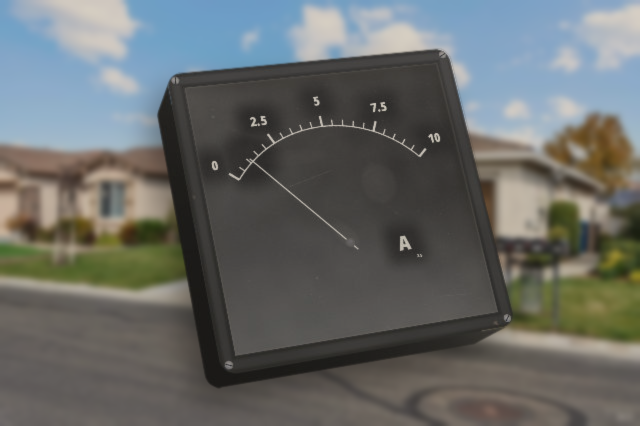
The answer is 1 A
